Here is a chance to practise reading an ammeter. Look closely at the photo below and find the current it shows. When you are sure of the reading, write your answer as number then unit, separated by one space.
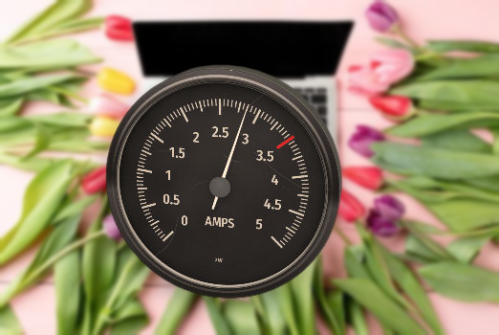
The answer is 2.85 A
